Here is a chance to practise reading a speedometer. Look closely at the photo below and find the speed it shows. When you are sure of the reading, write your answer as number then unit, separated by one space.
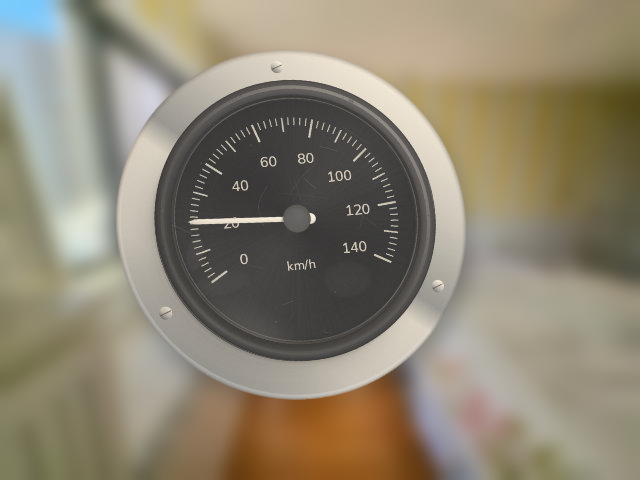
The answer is 20 km/h
